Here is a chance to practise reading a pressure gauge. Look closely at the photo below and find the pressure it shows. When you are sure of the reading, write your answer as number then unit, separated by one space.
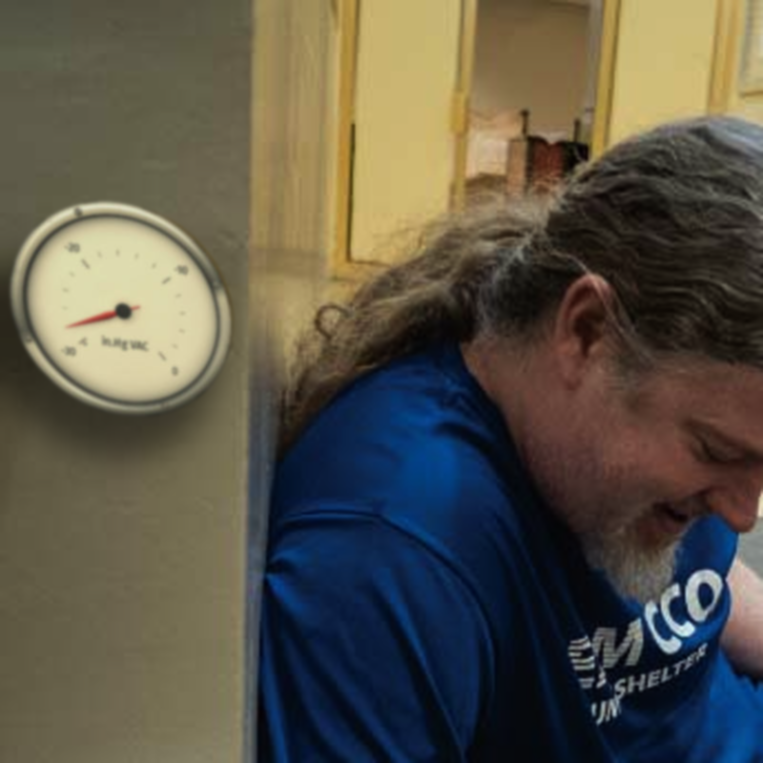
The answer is -28 inHg
